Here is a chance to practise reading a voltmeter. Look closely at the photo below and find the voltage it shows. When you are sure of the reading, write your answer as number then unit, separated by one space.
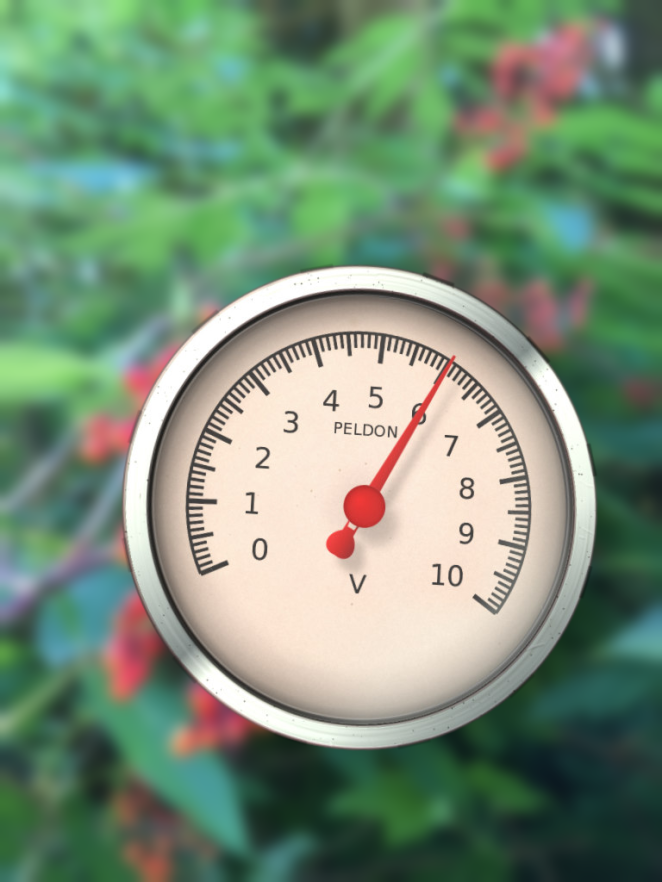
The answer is 6 V
